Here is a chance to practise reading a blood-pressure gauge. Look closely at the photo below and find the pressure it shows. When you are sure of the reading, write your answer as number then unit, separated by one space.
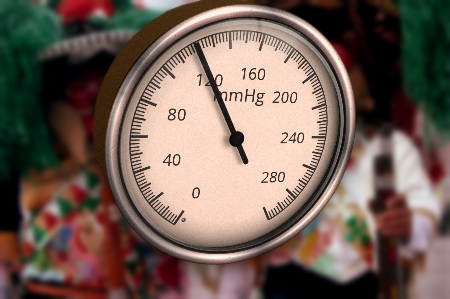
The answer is 120 mmHg
